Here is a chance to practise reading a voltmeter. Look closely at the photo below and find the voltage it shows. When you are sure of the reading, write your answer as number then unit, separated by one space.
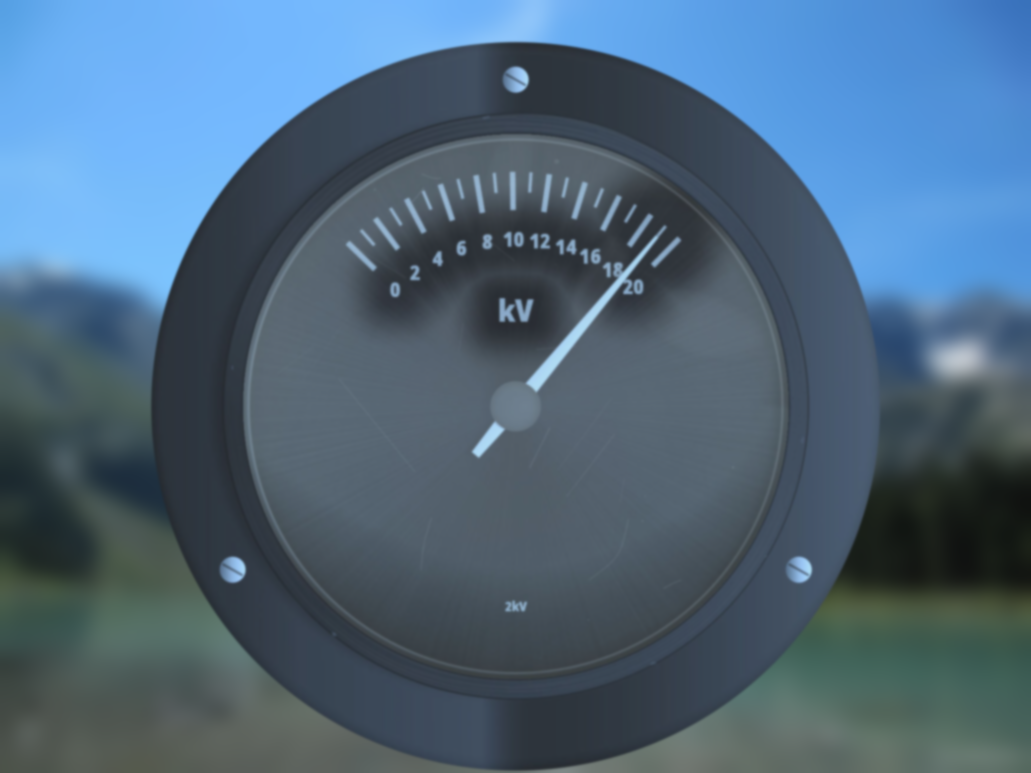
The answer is 19 kV
